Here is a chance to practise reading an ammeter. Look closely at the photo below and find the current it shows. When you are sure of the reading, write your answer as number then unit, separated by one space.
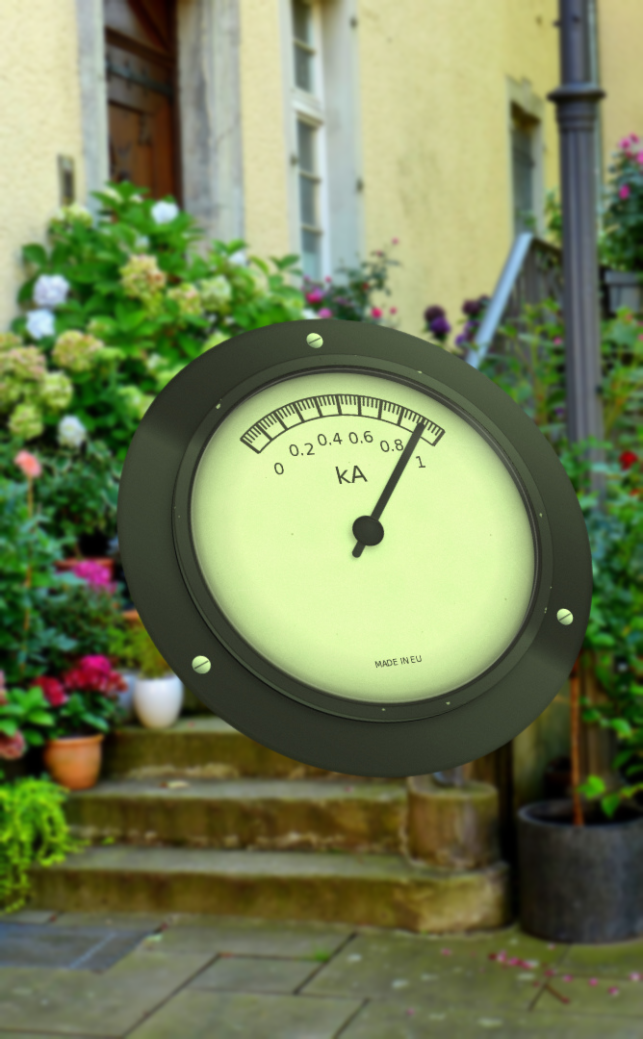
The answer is 0.9 kA
